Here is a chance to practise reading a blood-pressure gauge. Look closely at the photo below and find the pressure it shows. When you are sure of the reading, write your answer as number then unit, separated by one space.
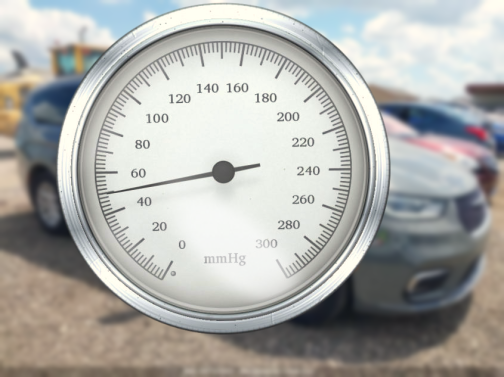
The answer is 50 mmHg
